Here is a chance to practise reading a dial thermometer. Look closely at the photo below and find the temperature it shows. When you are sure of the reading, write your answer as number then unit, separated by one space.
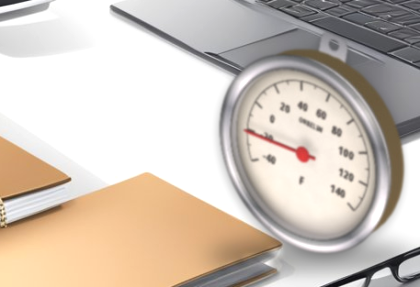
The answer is -20 °F
